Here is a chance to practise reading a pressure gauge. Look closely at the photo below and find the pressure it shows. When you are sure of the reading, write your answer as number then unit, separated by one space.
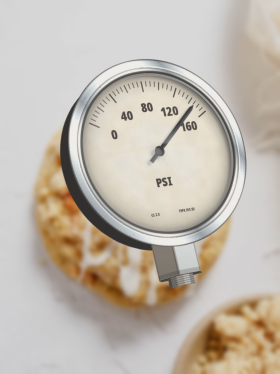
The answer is 145 psi
